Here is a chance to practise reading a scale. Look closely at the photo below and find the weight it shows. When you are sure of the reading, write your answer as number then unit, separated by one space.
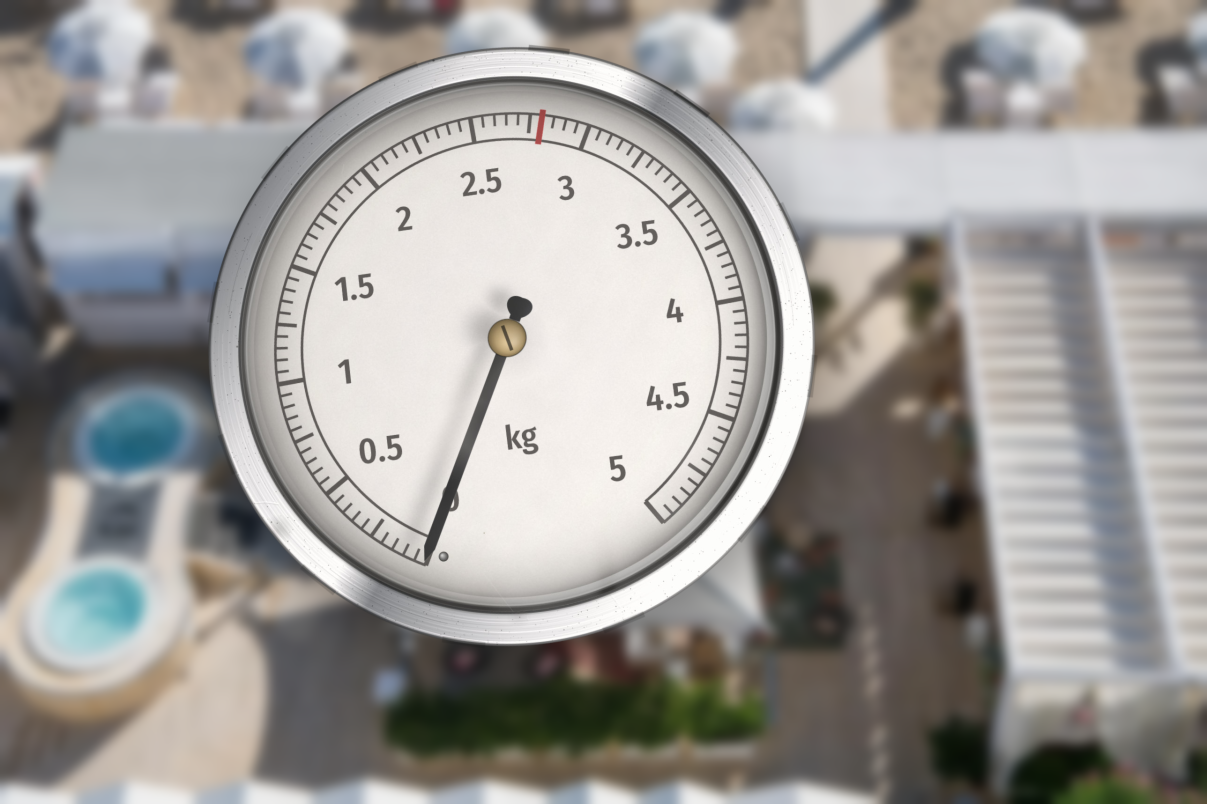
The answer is 0 kg
